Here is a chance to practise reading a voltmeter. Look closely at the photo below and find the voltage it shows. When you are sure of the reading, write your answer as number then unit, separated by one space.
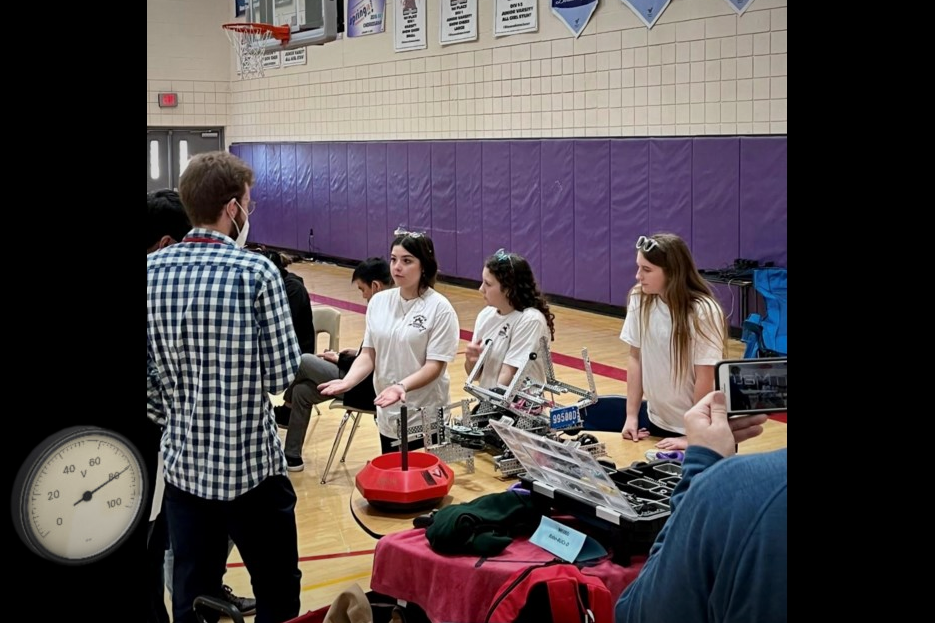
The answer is 80 V
